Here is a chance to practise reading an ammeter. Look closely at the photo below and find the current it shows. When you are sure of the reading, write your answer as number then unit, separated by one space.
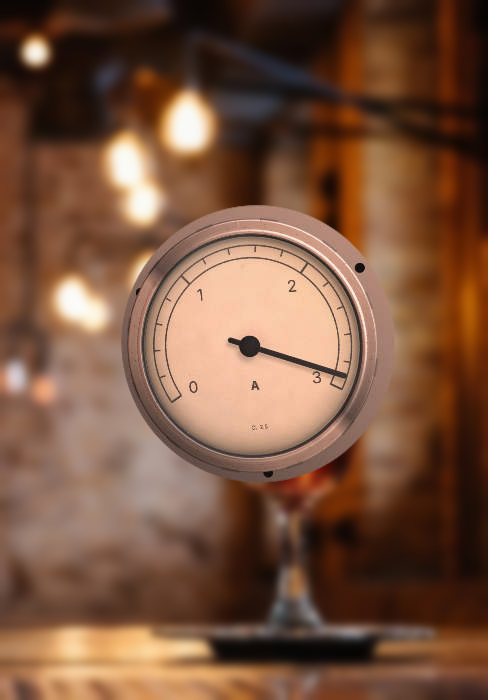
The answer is 2.9 A
